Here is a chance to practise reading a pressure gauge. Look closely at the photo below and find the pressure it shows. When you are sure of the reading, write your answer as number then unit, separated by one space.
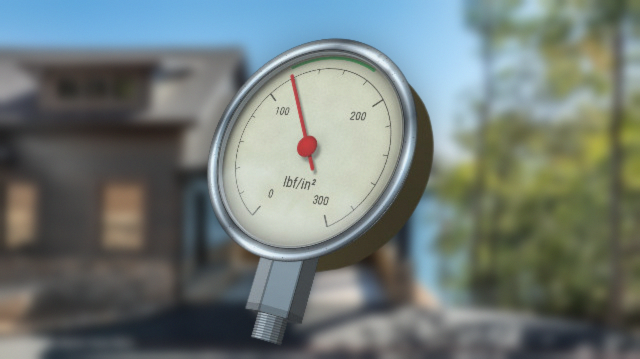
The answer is 120 psi
